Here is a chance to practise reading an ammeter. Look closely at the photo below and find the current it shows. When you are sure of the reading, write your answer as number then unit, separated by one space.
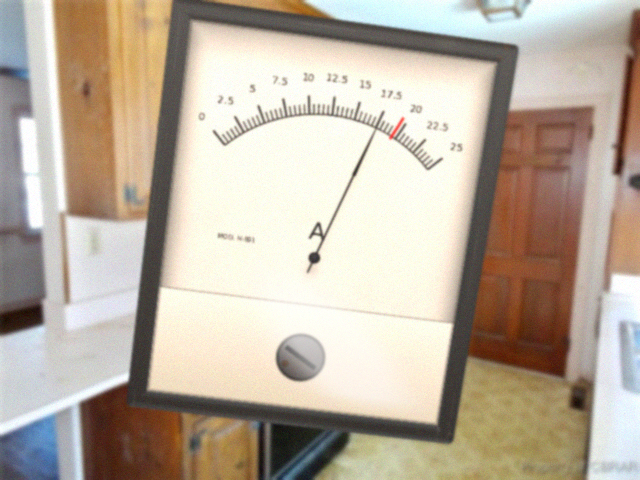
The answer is 17.5 A
